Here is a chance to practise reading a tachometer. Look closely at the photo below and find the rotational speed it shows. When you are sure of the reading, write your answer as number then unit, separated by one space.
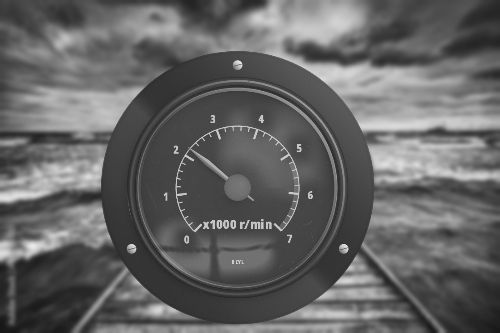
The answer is 2200 rpm
